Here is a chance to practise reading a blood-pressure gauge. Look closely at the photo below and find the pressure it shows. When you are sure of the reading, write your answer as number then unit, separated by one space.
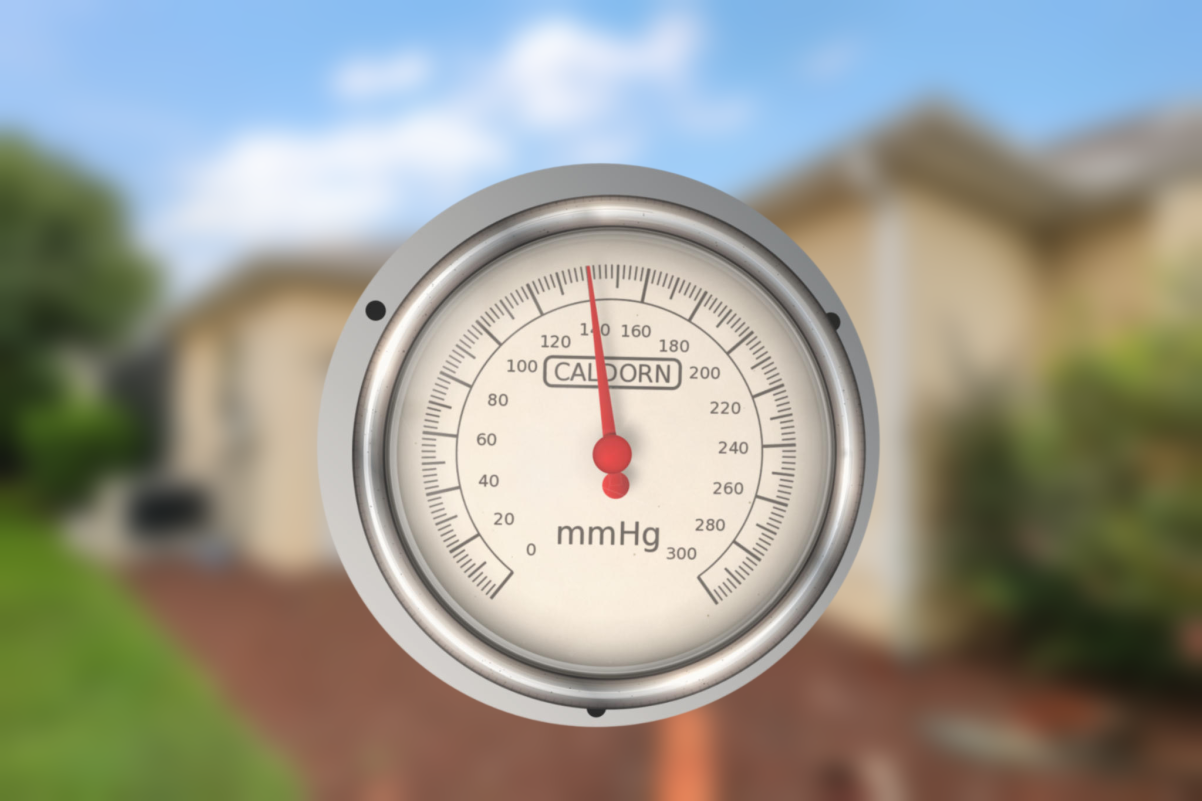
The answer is 140 mmHg
